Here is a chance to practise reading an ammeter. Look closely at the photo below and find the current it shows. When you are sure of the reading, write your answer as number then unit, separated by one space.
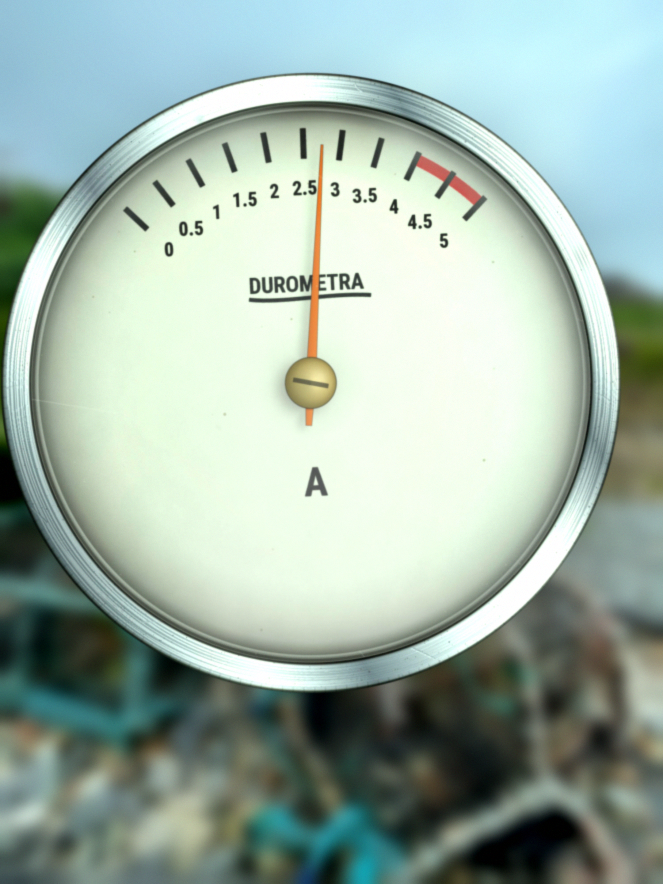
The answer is 2.75 A
